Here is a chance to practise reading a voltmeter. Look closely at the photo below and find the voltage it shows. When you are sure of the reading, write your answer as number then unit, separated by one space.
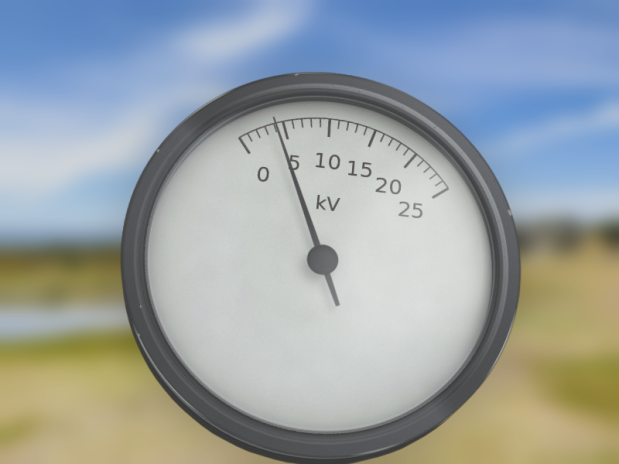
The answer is 4 kV
